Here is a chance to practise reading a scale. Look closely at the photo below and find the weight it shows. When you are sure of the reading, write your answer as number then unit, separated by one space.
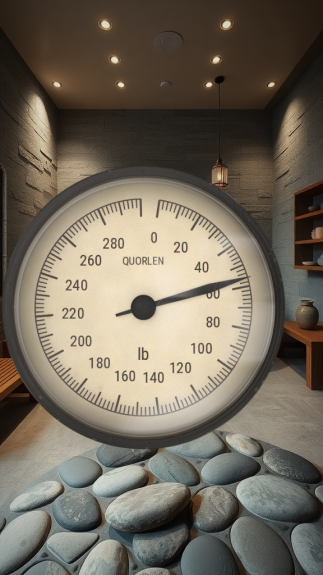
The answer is 56 lb
